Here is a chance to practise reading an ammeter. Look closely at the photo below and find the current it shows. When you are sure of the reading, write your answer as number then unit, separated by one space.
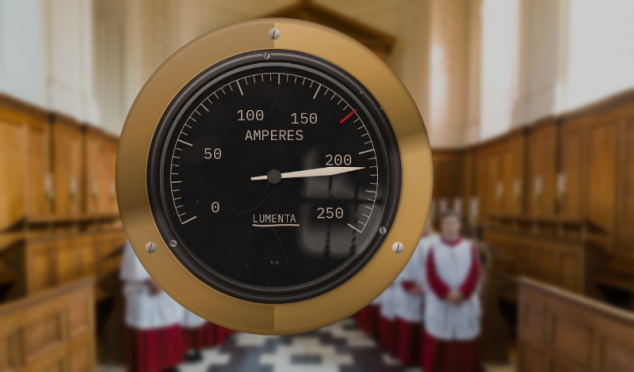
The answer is 210 A
